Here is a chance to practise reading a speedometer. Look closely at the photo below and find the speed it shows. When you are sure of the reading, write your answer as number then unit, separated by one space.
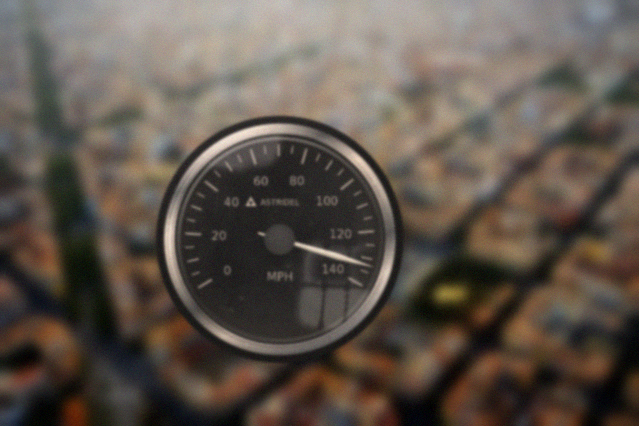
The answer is 132.5 mph
